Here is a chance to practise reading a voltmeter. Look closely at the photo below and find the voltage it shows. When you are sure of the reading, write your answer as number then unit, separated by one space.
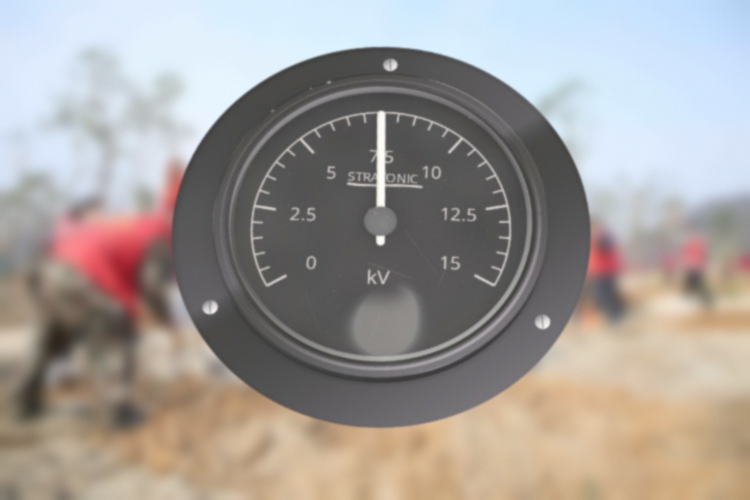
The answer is 7.5 kV
